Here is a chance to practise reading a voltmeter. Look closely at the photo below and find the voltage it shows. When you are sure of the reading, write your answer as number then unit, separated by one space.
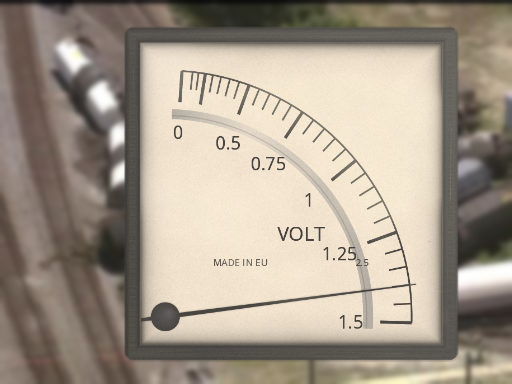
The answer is 1.4 V
